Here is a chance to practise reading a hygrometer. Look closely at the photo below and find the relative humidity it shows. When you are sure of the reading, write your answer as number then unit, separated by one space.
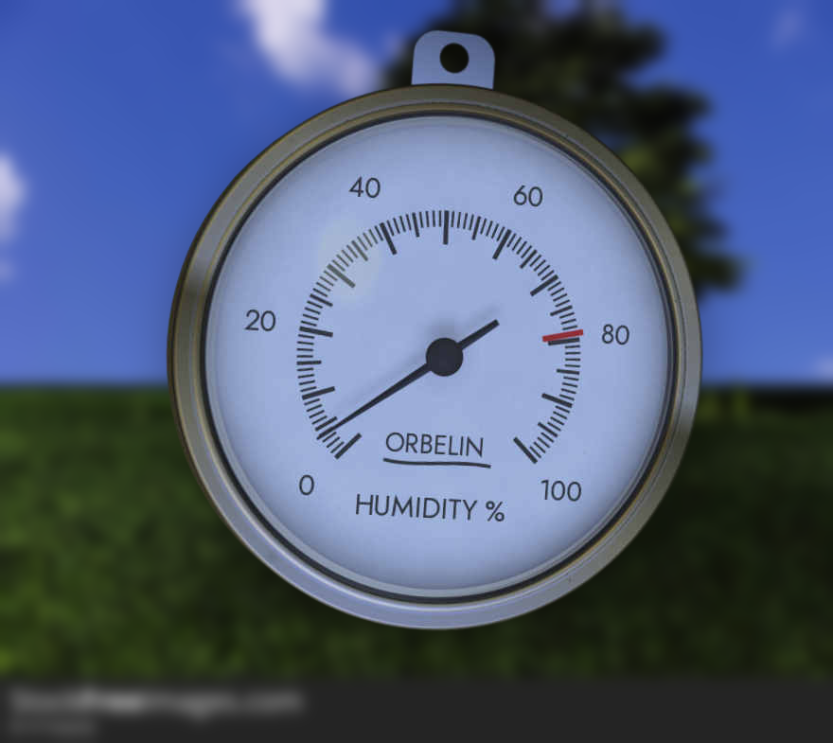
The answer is 4 %
